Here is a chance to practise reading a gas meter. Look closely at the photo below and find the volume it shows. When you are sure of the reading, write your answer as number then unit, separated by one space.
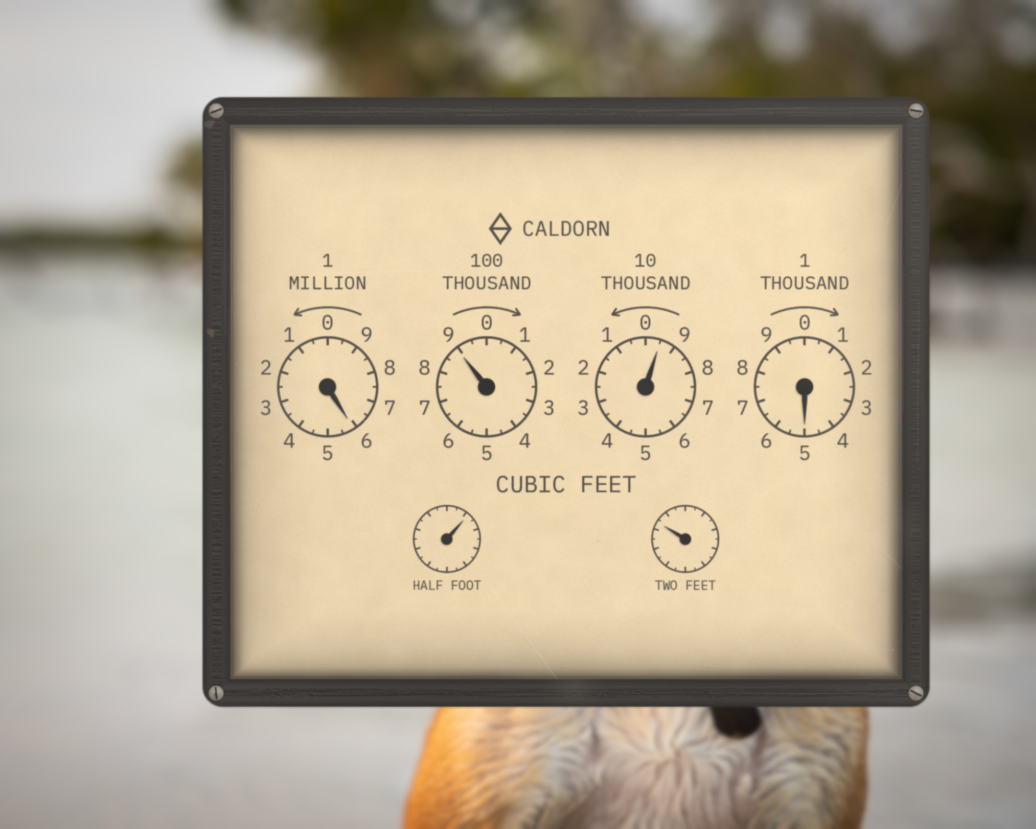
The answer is 589500 ft³
